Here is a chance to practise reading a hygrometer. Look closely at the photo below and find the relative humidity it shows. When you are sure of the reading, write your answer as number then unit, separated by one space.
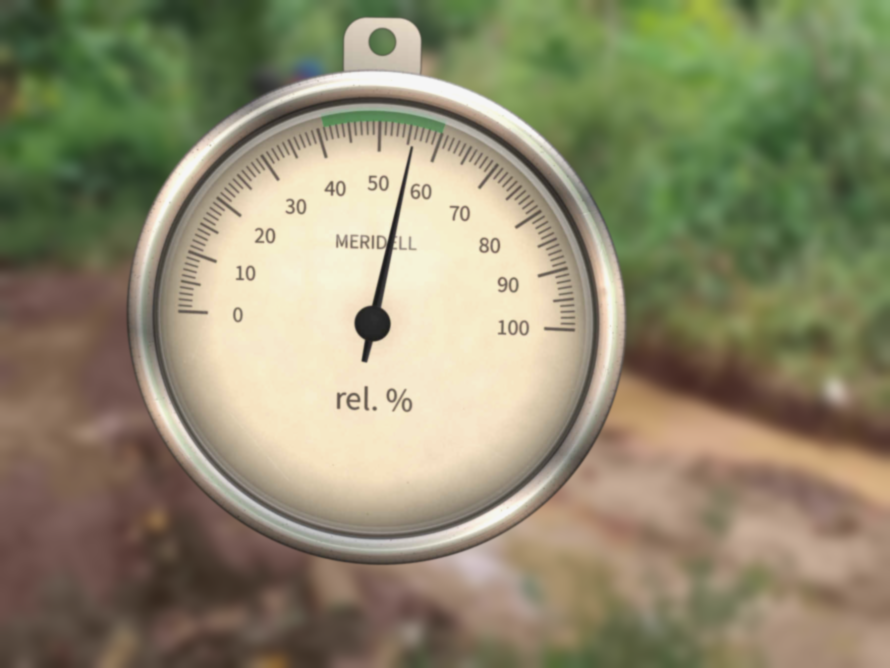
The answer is 56 %
